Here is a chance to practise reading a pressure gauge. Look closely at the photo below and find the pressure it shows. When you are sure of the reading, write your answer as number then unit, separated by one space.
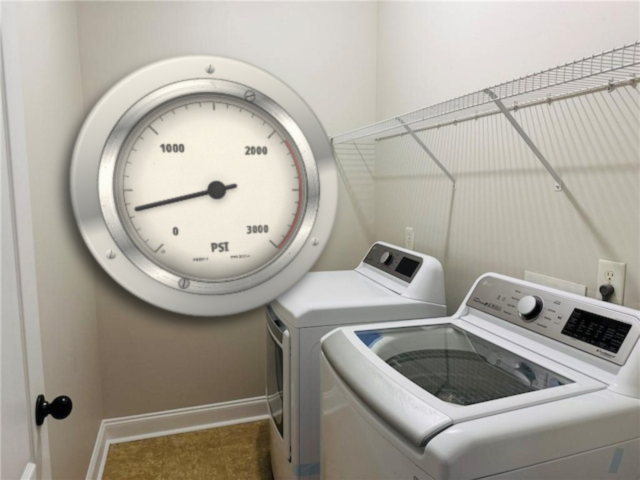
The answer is 350 psi
